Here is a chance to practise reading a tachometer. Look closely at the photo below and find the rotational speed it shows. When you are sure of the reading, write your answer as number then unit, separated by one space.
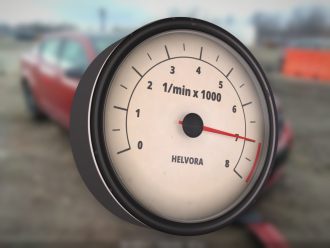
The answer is 7000 rpm
